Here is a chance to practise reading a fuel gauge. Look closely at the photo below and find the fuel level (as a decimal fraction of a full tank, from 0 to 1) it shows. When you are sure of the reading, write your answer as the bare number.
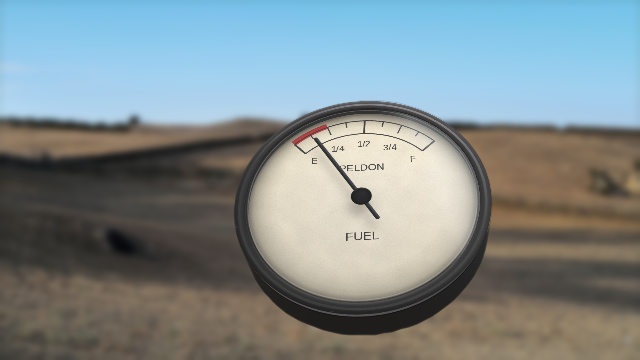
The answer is 0.125
